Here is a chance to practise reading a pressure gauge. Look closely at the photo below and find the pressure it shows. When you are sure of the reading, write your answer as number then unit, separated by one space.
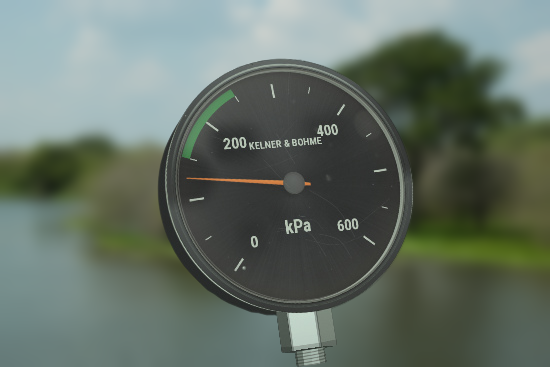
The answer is 125 kPa
